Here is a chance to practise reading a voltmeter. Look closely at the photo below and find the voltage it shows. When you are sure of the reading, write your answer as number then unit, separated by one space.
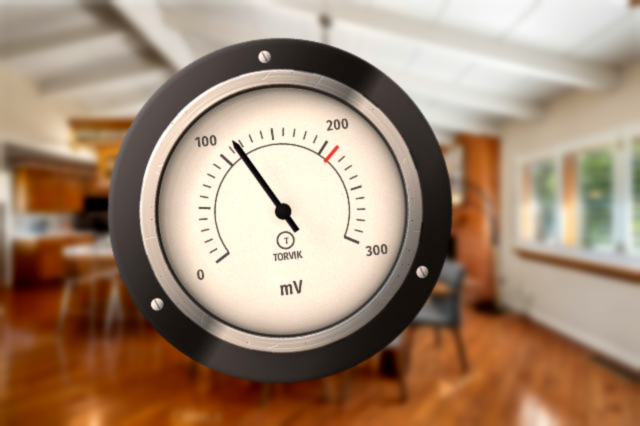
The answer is 115 mV
